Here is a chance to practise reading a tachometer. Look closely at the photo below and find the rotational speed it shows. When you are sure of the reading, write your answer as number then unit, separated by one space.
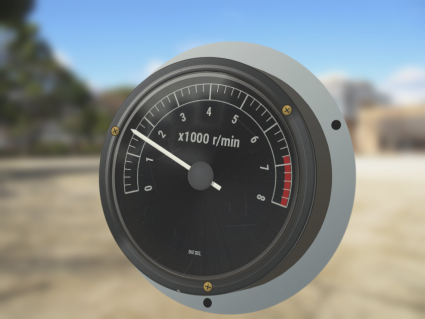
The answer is 1600 rpm
